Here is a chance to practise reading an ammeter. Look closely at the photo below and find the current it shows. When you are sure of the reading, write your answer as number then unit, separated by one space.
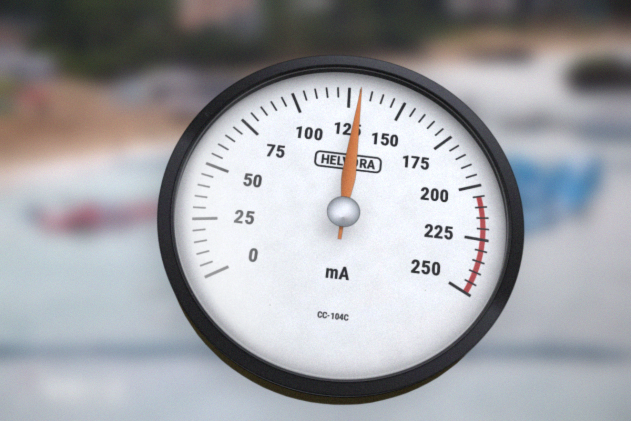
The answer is 130 mA
